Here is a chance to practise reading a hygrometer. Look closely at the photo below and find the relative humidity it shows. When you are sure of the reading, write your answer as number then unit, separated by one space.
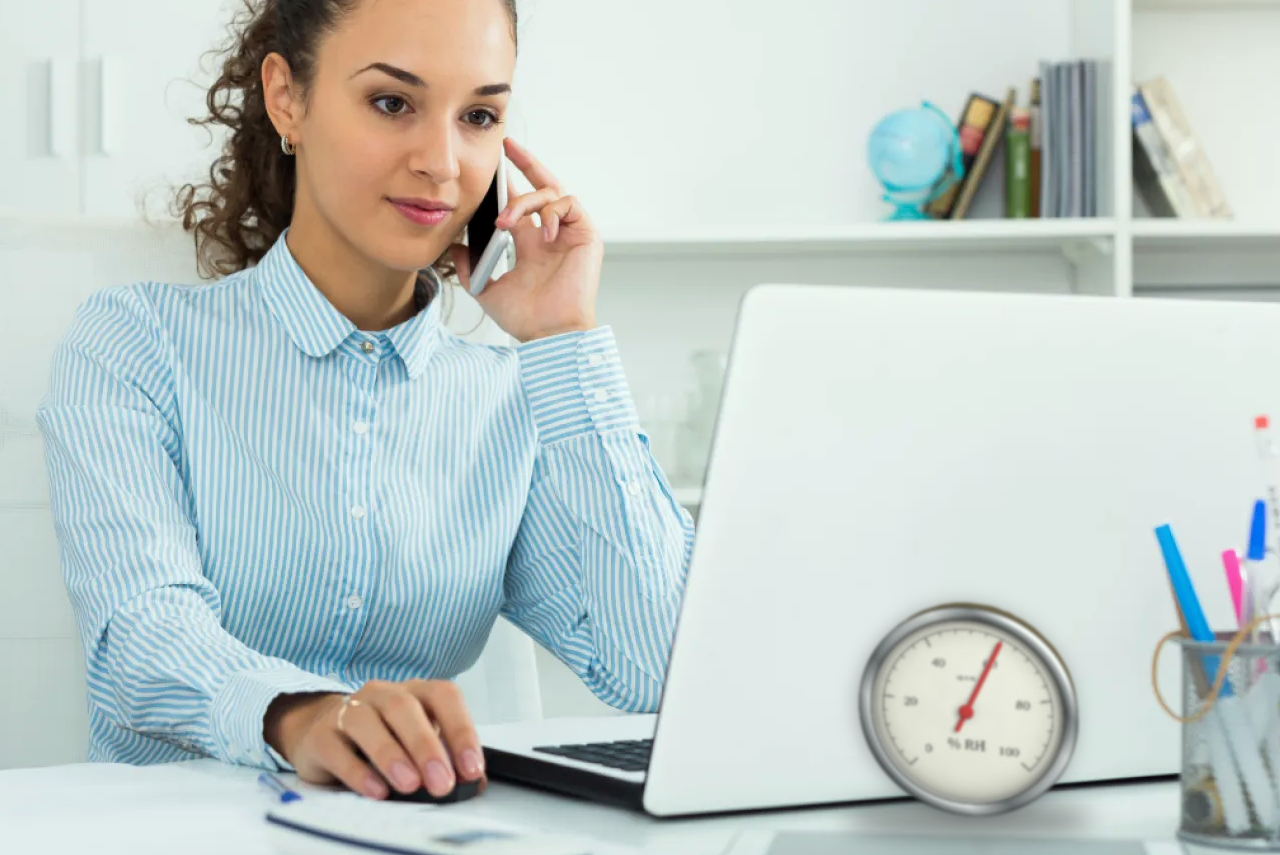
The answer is 60 %
